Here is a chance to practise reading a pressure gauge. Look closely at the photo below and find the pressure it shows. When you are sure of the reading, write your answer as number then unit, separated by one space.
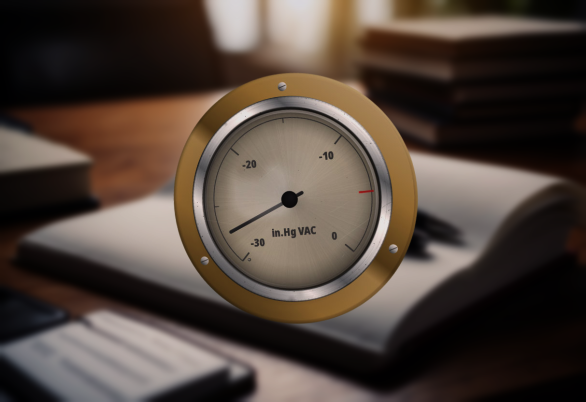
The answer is -27.5 inHg
